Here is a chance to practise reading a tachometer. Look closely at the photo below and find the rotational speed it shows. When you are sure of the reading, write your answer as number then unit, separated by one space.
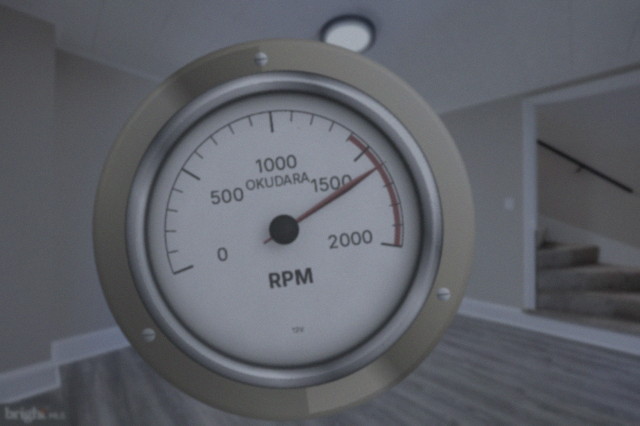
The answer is 1600 rpm
